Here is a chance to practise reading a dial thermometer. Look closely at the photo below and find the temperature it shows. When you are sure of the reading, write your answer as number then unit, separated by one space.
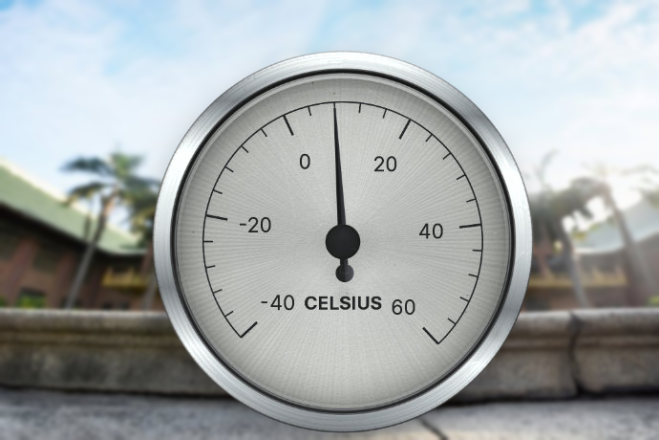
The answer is 8 °C
